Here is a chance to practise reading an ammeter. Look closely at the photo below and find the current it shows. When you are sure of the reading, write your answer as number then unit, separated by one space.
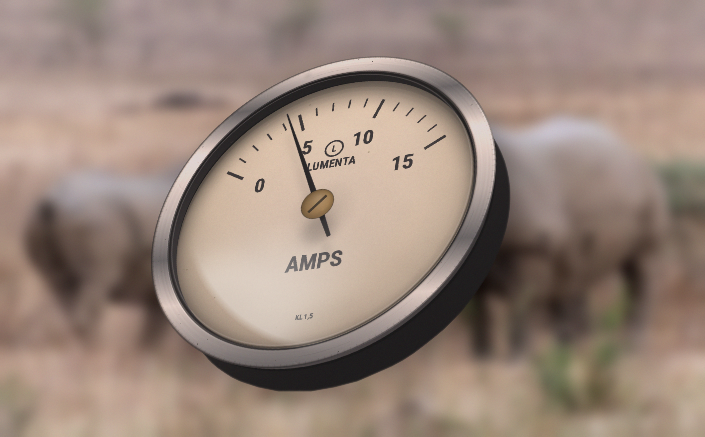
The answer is 4.5 A
